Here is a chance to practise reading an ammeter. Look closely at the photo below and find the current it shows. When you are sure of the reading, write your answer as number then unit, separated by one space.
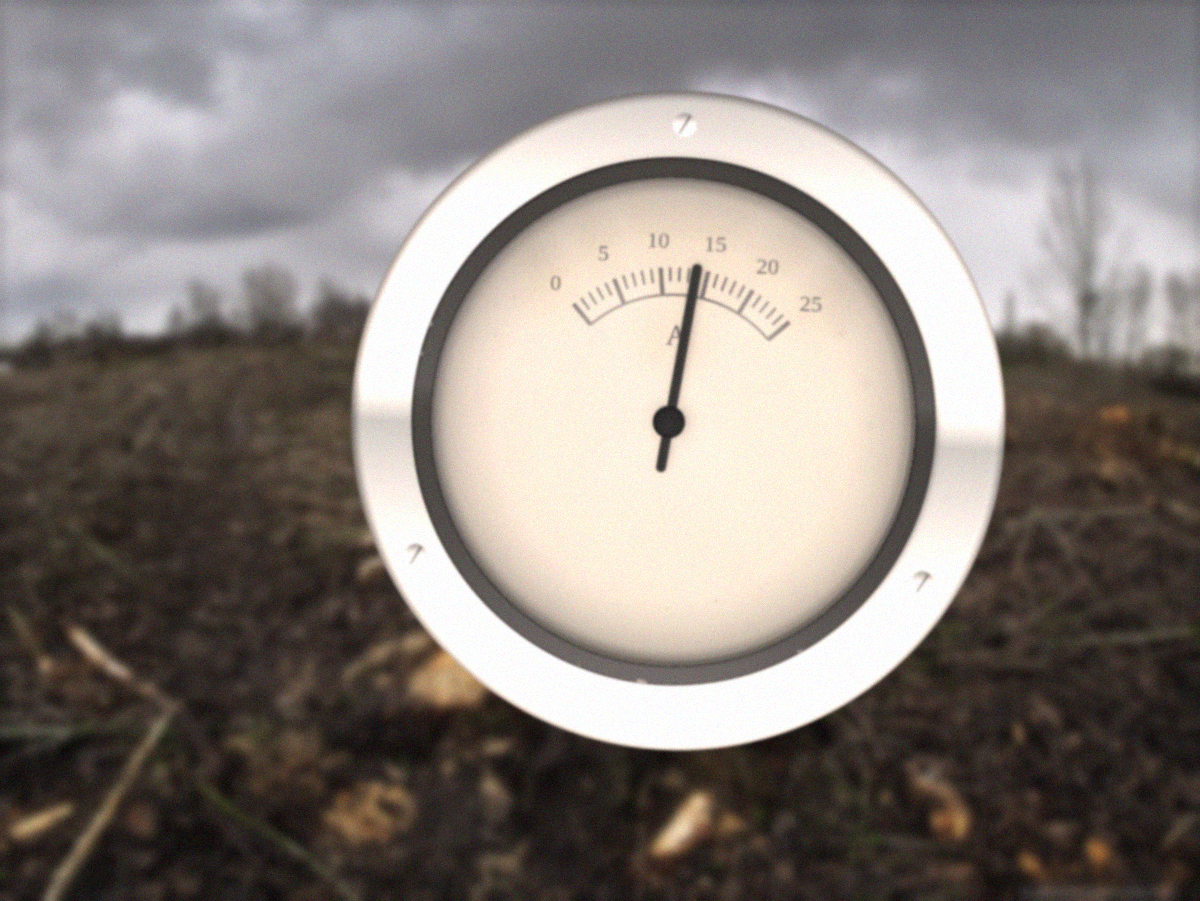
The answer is 14 A
